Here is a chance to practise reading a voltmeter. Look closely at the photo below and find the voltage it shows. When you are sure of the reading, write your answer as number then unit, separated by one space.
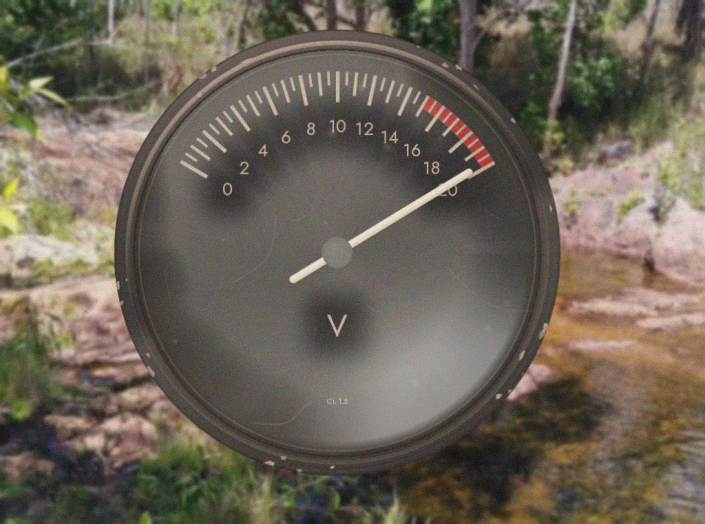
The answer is 19.75 V
